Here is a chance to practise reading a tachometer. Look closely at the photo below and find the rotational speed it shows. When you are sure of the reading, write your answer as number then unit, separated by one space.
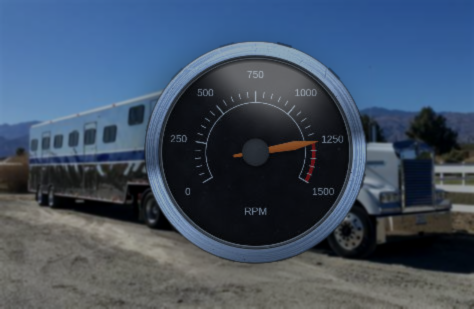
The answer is 1250 rpm
